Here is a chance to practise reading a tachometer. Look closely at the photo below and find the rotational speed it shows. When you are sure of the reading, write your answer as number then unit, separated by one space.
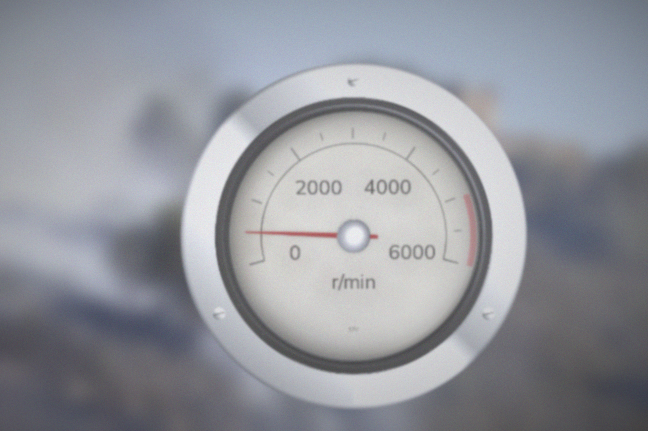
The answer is 500 rpm
